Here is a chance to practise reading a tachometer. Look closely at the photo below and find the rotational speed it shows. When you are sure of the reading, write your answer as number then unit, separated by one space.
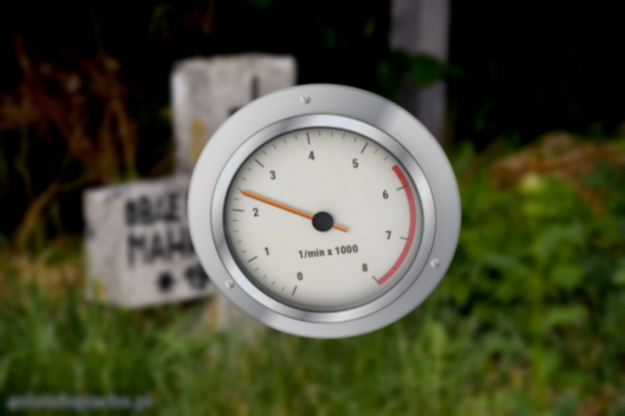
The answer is 2400 rpm
